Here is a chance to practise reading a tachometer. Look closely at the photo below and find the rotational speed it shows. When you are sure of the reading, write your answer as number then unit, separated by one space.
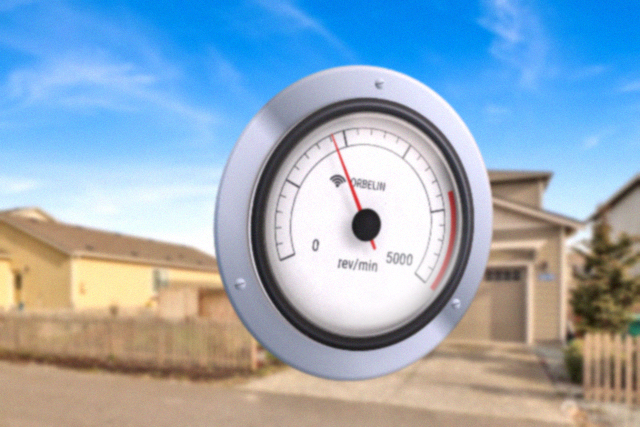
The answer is 1800 rpm
